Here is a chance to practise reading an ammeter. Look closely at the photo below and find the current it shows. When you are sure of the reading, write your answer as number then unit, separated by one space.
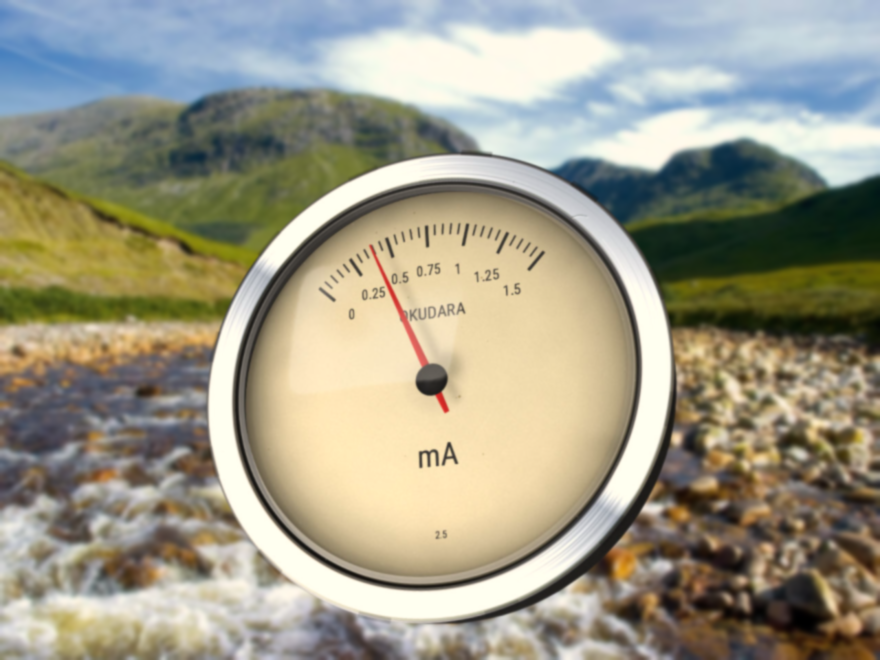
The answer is 0.4 mA
